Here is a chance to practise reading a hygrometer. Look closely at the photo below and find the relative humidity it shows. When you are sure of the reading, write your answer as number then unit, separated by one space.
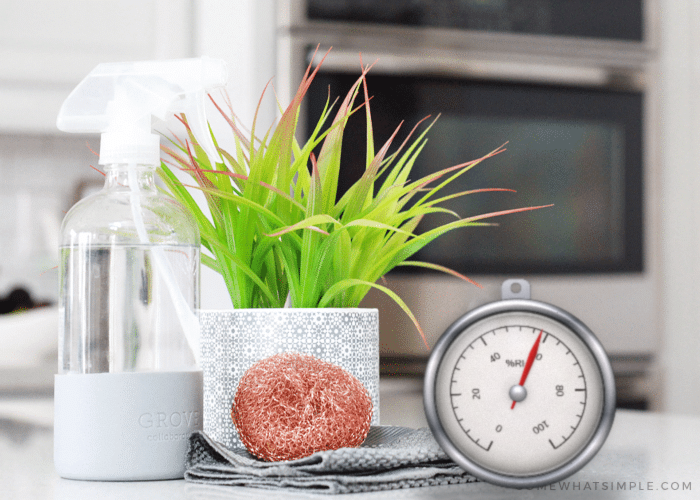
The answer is 58 %
